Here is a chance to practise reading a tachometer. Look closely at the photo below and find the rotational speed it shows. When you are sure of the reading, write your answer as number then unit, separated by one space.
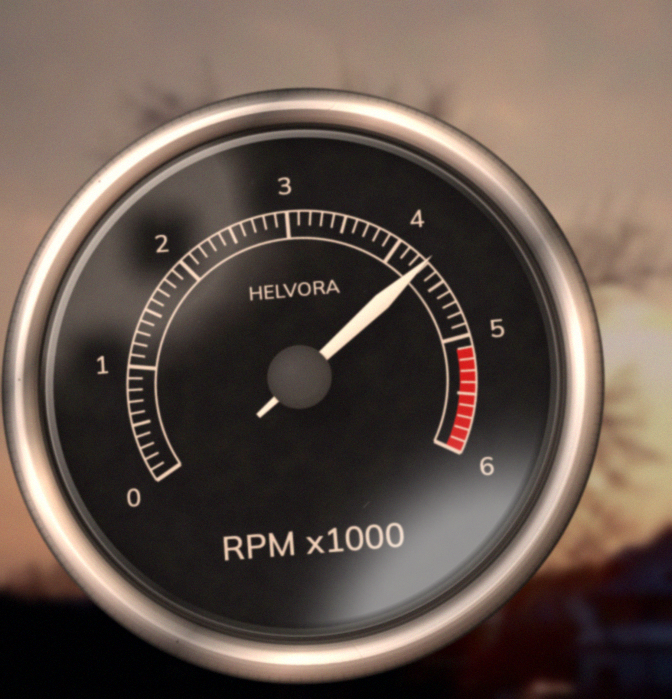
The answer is 4300 rpm
